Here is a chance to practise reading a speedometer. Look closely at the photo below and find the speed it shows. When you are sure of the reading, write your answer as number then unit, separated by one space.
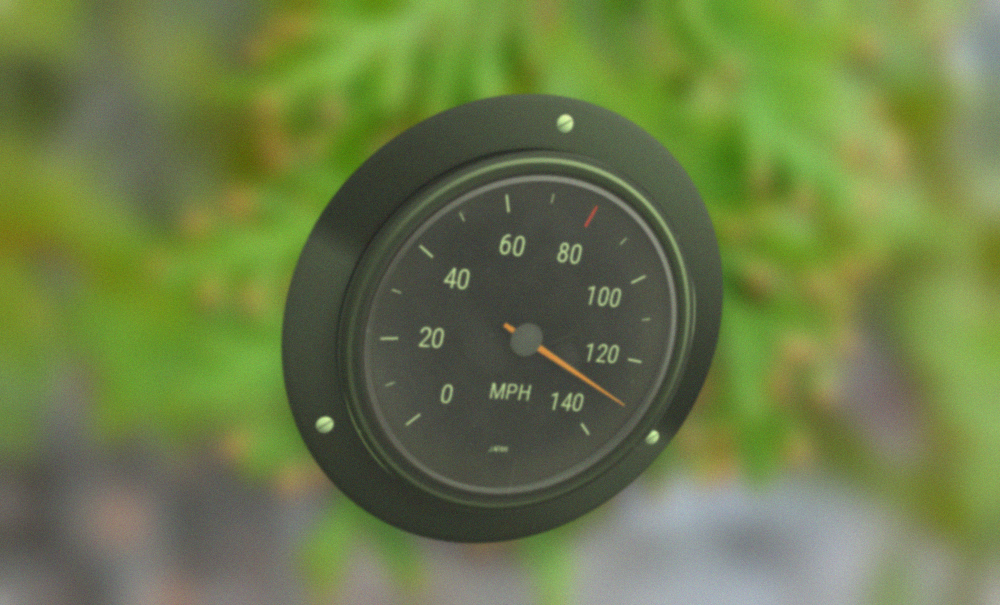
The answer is 130 mph
